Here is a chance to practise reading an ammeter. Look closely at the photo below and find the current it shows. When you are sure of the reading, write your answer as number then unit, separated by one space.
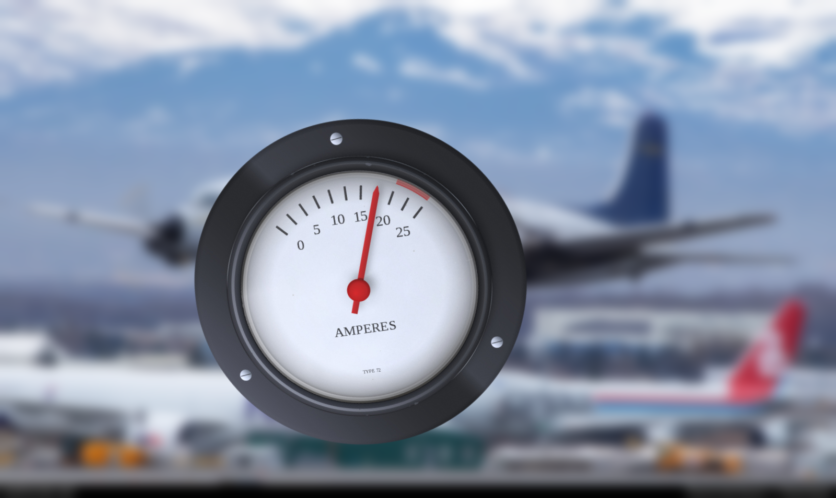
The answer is 17.5 A
